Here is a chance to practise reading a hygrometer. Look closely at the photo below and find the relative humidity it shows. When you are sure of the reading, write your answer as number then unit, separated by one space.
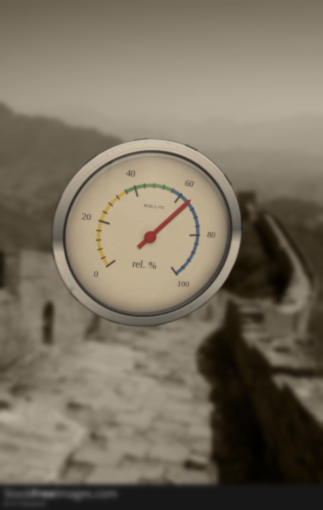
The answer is 64 %
